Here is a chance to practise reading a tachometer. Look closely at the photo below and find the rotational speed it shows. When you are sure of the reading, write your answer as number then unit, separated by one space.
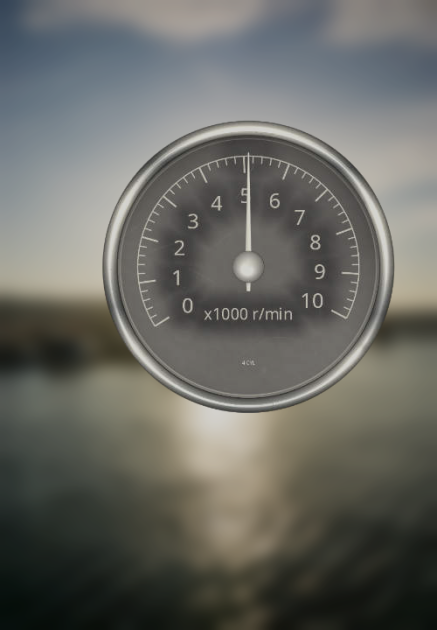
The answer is 5100 rpm
